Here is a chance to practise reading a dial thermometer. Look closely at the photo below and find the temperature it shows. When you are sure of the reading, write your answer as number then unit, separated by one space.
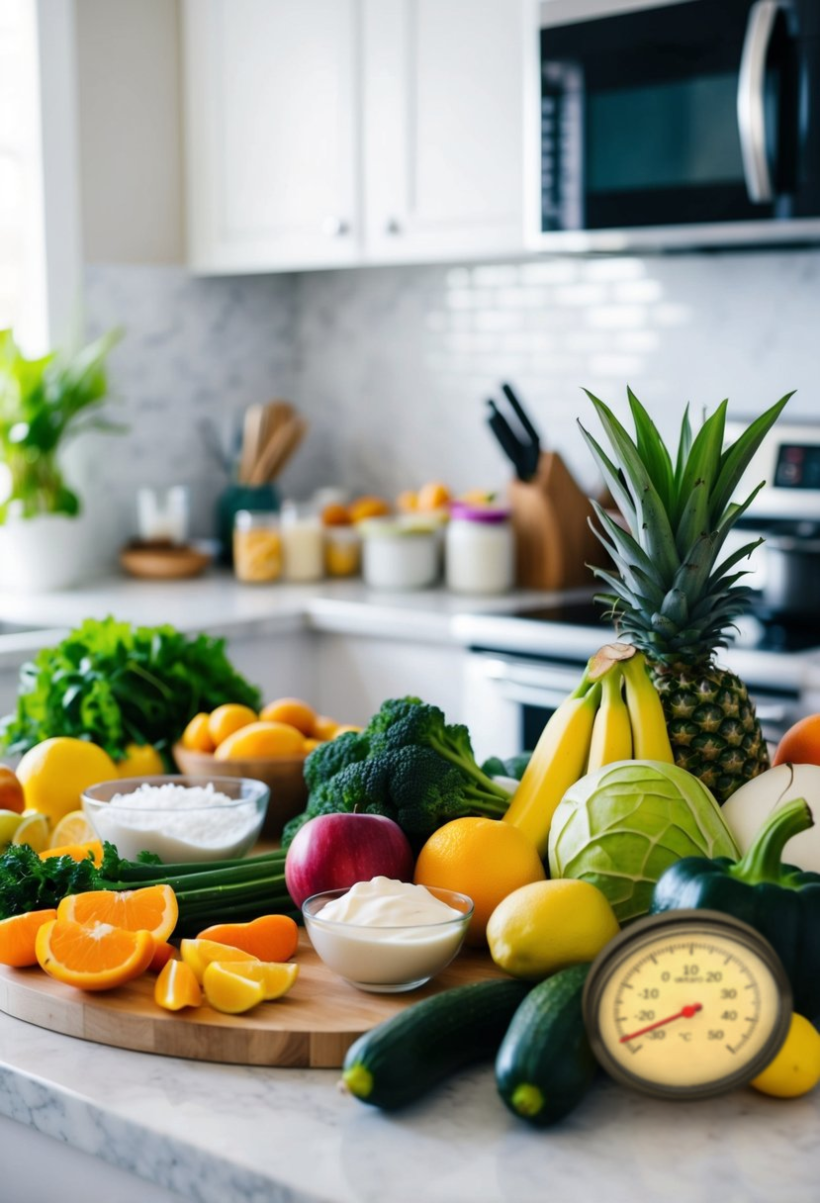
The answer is -25 °C
